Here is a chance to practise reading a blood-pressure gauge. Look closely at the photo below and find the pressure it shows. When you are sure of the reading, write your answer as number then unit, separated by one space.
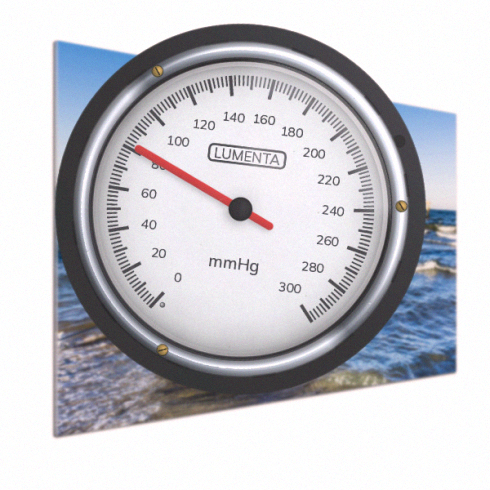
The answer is 82 mmHg
